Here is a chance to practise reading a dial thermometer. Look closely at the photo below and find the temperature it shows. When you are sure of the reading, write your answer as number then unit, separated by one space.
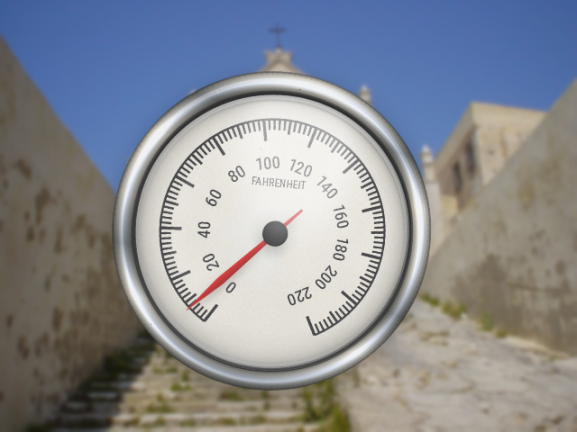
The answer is 8 °F
